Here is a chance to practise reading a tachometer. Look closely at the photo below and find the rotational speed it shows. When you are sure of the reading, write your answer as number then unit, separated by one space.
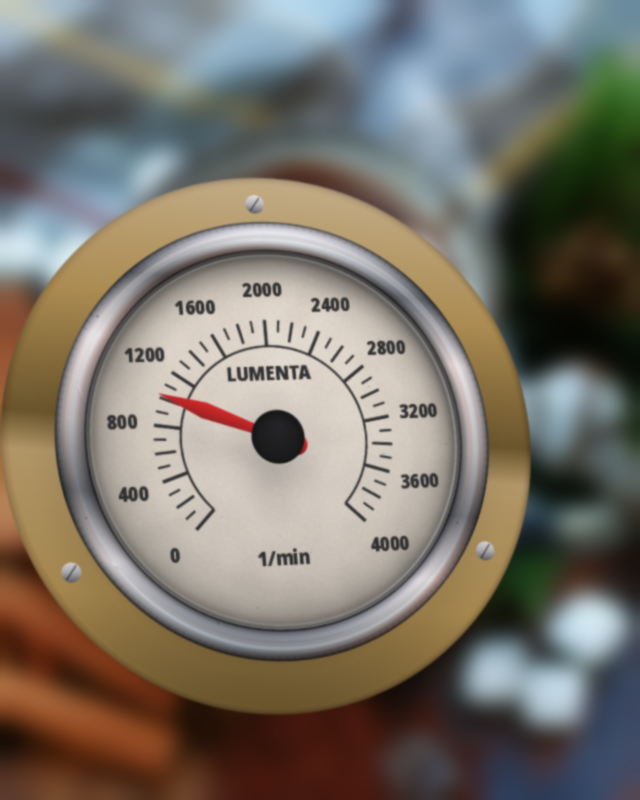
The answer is 1000 rpm
